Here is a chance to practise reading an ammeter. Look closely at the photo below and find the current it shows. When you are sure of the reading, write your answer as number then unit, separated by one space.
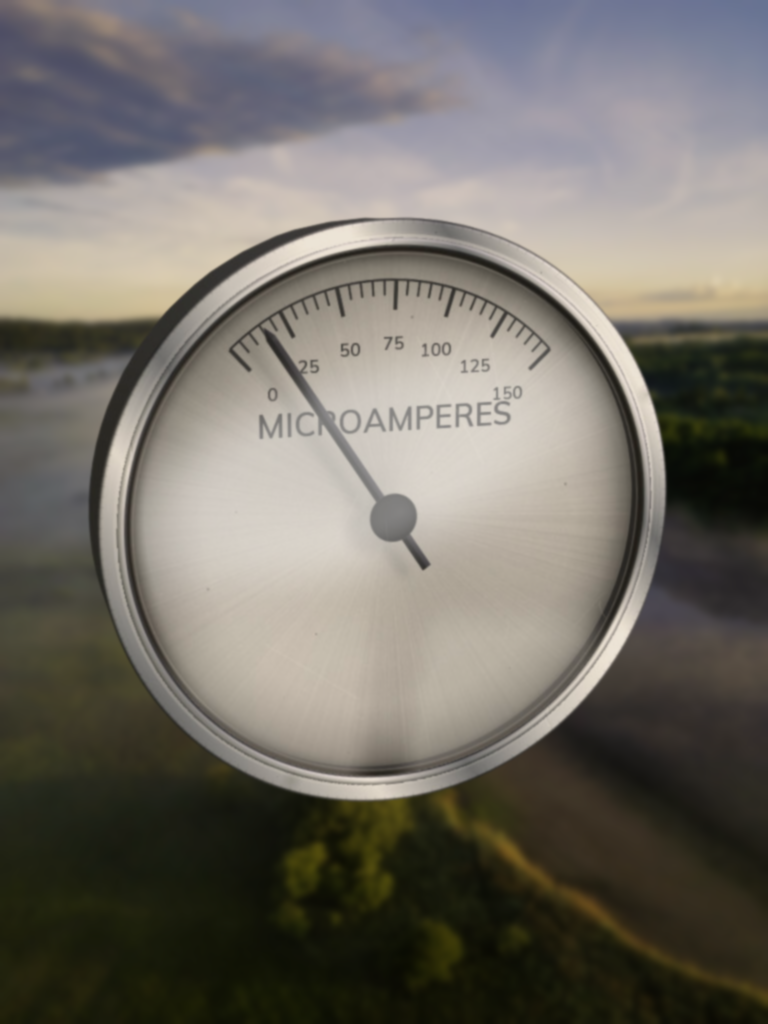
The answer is 15 µA
